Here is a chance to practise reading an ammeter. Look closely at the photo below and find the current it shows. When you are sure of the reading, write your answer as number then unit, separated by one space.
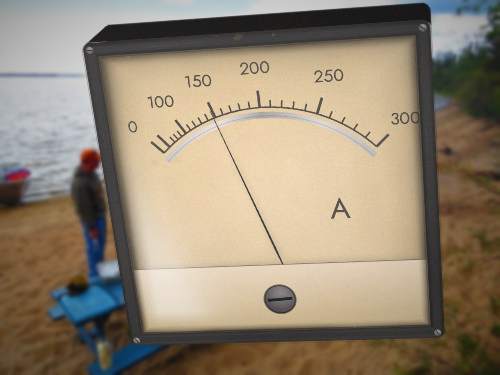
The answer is 150 A
